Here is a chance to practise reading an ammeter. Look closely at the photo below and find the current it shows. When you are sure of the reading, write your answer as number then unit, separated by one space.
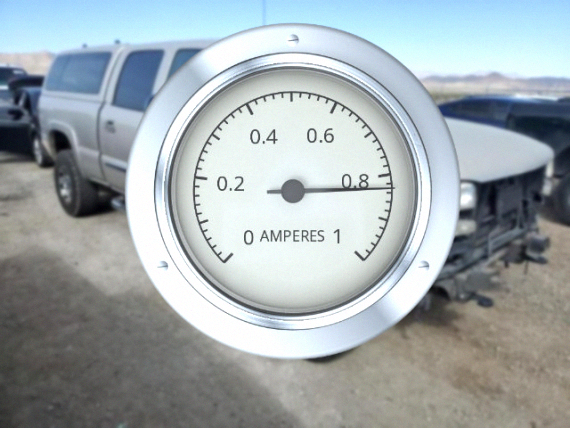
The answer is 0.83 A
